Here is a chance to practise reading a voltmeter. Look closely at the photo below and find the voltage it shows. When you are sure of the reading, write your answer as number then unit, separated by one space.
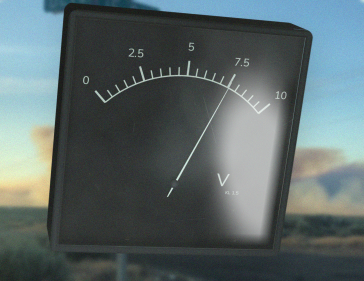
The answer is 7.5 V
